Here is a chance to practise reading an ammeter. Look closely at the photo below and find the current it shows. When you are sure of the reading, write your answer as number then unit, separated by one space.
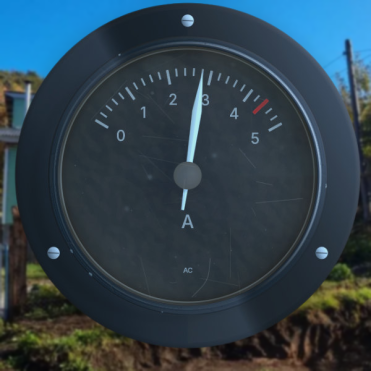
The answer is 2.8 A
